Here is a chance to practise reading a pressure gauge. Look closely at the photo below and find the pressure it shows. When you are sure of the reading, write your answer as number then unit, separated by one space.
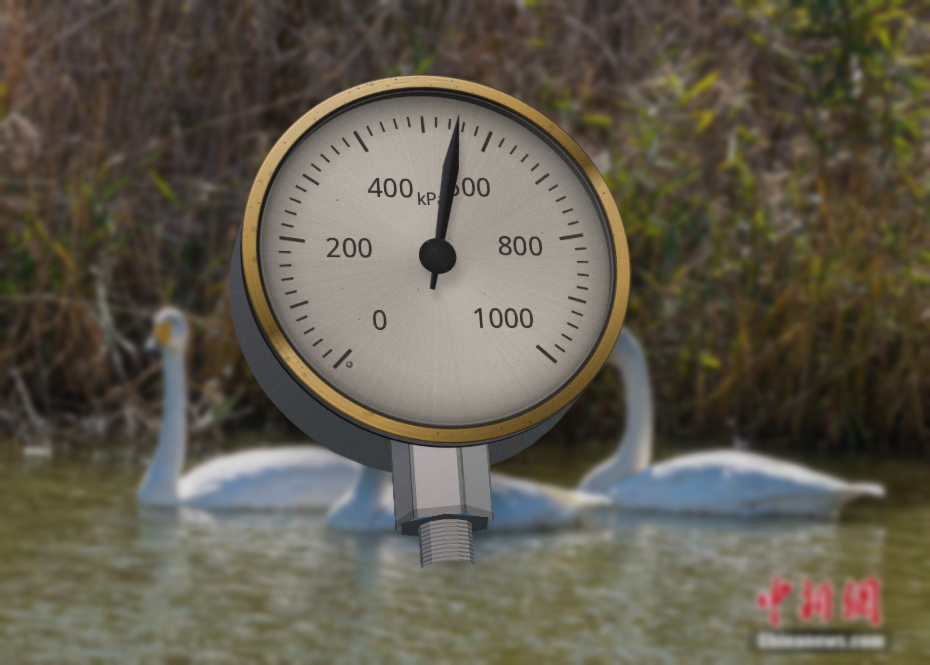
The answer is 550 kPa
